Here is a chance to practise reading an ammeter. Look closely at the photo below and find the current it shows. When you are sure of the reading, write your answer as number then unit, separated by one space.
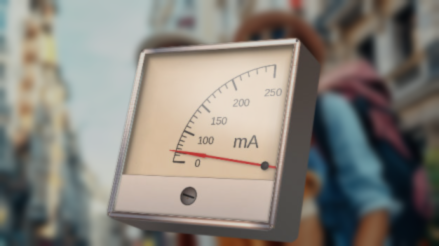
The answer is 50 mA
